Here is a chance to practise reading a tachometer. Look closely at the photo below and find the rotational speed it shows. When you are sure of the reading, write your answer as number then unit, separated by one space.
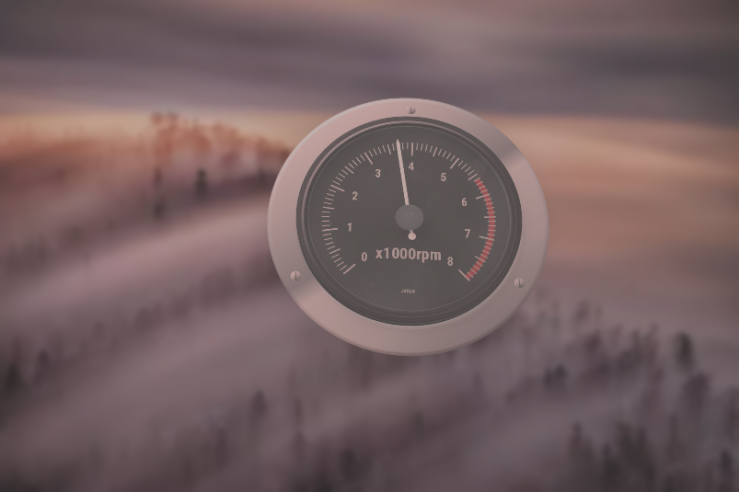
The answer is 3700 rpm
